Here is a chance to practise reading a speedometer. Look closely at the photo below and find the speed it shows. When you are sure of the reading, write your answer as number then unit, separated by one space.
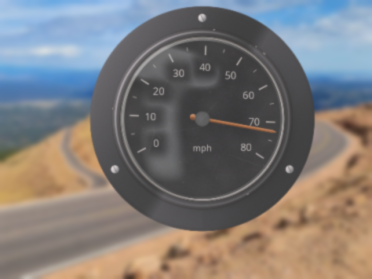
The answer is 72.5 mph
